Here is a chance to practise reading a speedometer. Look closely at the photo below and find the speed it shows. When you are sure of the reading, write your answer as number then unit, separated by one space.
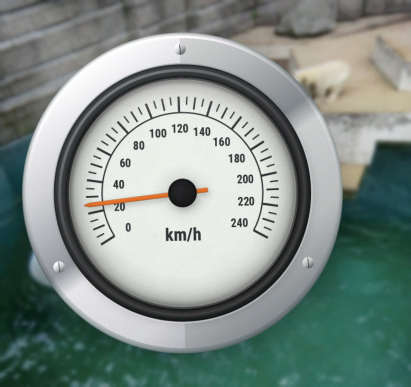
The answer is 25 km/h
